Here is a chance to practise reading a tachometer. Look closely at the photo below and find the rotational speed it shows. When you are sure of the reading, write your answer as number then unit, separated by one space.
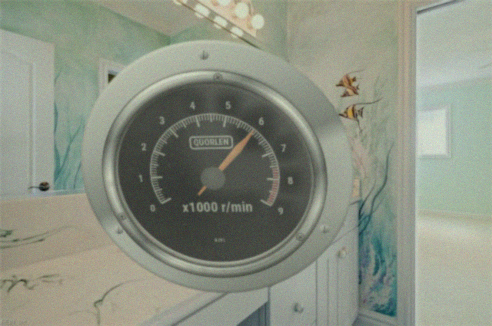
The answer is 6000 rpm
